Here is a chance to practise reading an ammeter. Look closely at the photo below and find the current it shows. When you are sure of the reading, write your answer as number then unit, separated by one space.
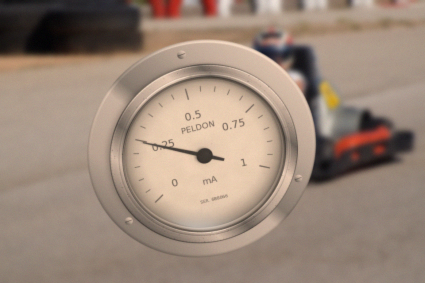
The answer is 0.25 mA
